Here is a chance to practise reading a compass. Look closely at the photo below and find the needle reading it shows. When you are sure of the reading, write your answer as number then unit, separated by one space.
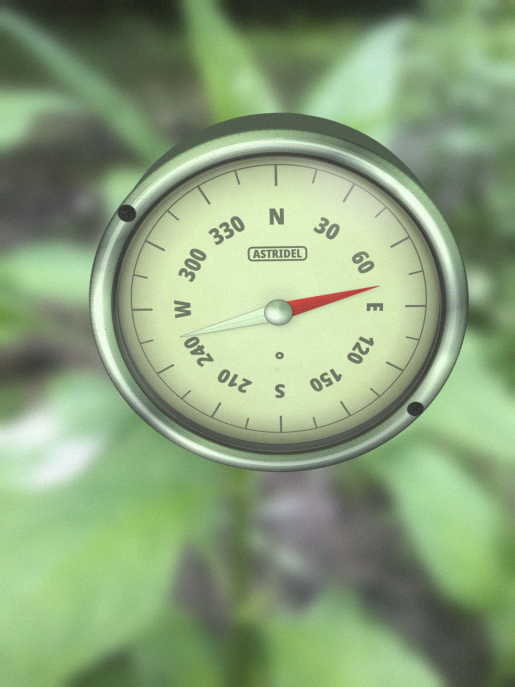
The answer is 75 °
